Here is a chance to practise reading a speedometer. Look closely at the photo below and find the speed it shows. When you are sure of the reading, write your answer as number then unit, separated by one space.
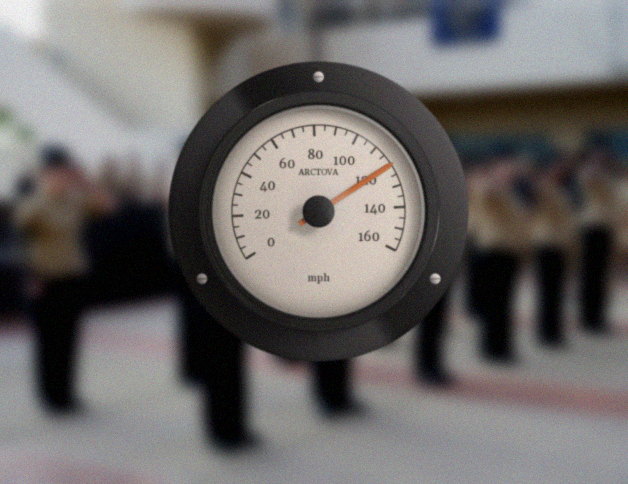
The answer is 120 mph
